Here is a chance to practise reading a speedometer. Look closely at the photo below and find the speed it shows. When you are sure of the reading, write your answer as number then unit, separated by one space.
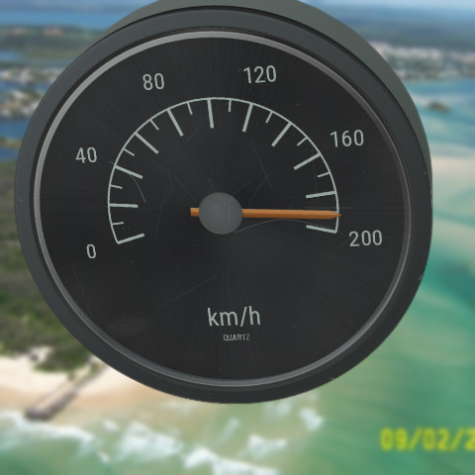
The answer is 190 km/h
